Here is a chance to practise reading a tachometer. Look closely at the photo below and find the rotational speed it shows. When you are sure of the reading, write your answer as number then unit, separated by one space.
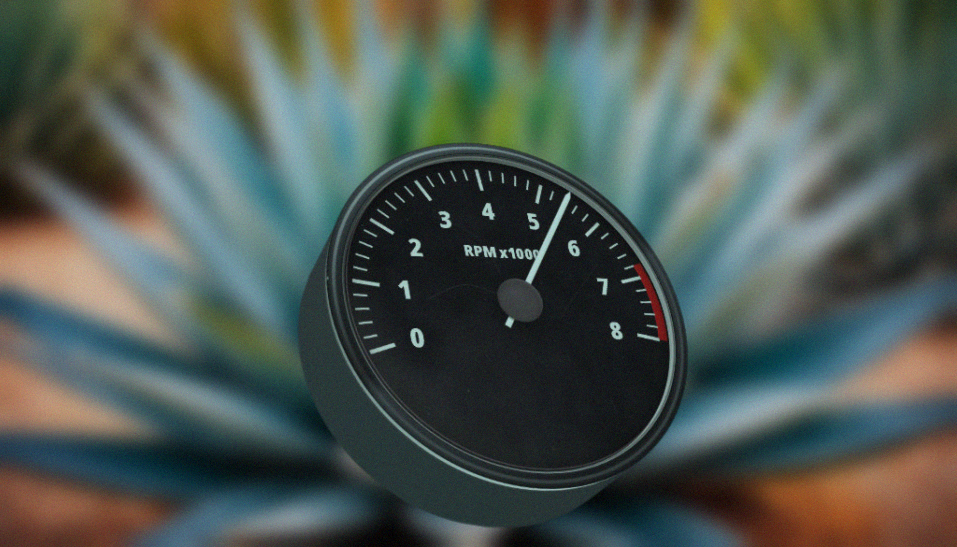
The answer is 5400 rpm
